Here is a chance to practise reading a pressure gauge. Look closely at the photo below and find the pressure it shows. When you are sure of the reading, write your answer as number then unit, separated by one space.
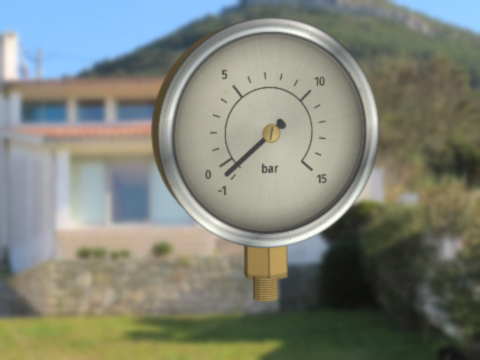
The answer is -0.5 bar
